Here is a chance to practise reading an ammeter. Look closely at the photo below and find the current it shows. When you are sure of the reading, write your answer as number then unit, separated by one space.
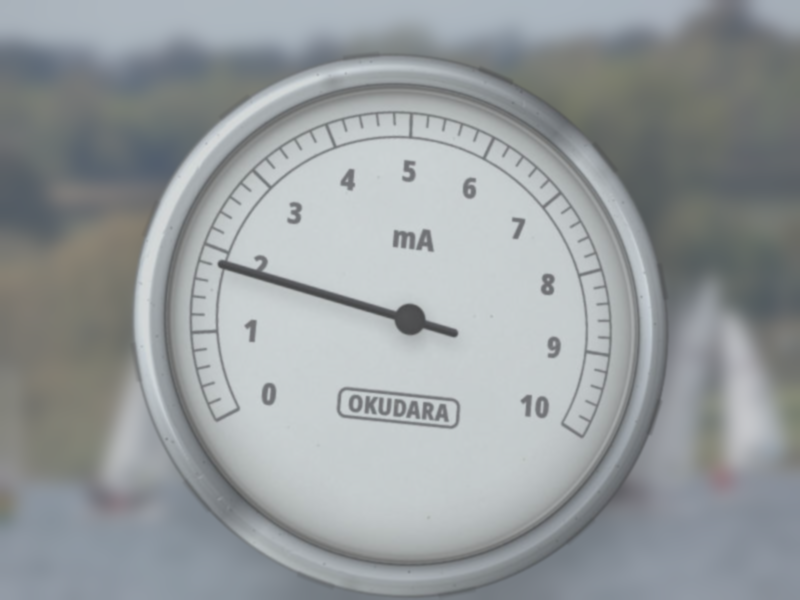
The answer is 1.8 mA
